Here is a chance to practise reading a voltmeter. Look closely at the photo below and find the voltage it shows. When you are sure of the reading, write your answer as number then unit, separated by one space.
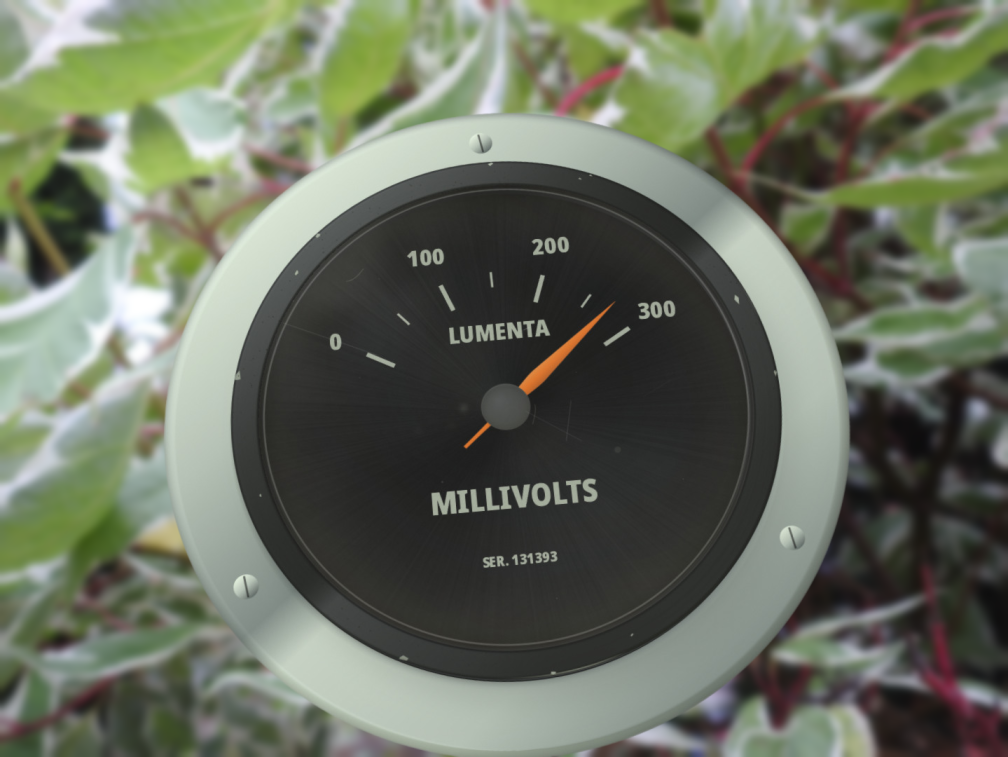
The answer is 275 mV
